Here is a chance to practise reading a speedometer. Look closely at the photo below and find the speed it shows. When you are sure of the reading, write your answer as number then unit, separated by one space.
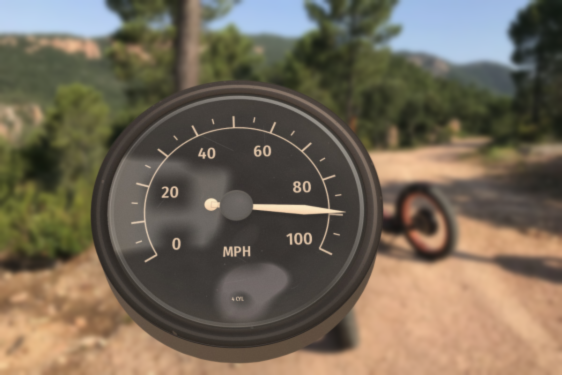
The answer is 90 mph
